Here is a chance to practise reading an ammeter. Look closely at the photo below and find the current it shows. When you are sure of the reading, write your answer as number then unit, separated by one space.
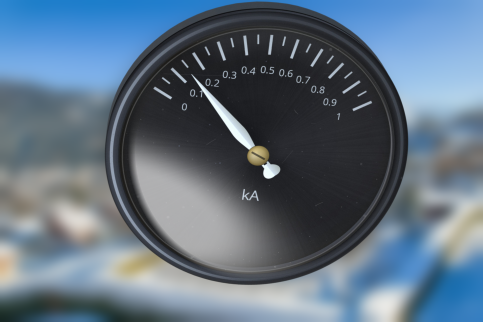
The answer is 0.15 kA
